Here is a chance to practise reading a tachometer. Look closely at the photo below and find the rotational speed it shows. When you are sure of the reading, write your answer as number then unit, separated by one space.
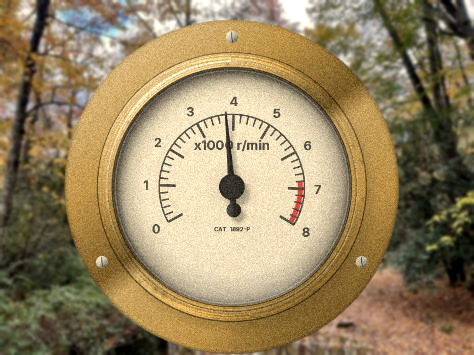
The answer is 3800 rpm
